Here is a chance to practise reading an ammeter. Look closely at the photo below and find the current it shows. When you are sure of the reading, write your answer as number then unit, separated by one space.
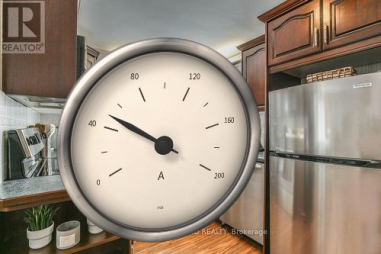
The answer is 50 A
